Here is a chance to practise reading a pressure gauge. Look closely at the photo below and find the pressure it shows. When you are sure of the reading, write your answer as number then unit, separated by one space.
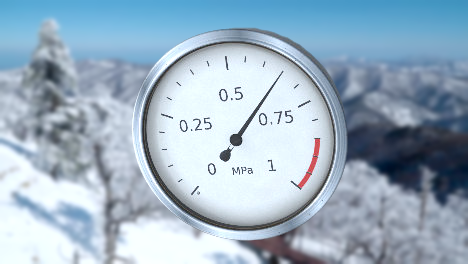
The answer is 0.65 MPa
